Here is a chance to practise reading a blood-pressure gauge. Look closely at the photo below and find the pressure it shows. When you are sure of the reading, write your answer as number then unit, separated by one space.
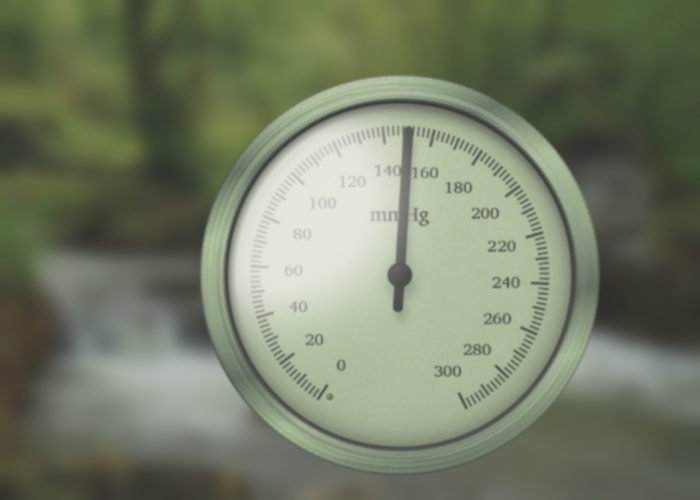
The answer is 150 mmHg
